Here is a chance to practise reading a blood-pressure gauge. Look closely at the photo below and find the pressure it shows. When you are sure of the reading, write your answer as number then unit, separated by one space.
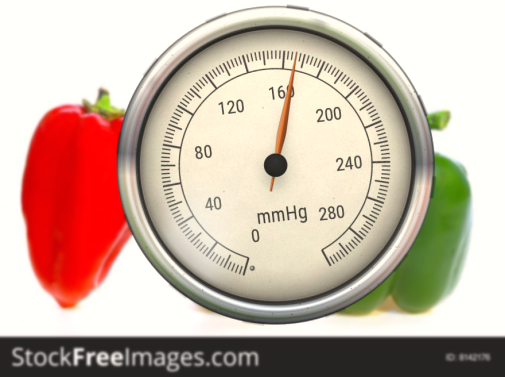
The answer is 166 mmHg
